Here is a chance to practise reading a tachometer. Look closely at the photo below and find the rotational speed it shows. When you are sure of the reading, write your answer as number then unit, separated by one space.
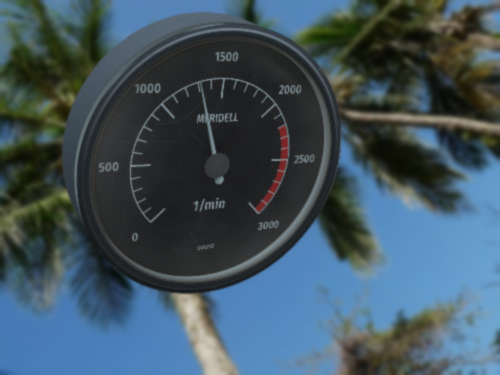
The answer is 1300 rpm
